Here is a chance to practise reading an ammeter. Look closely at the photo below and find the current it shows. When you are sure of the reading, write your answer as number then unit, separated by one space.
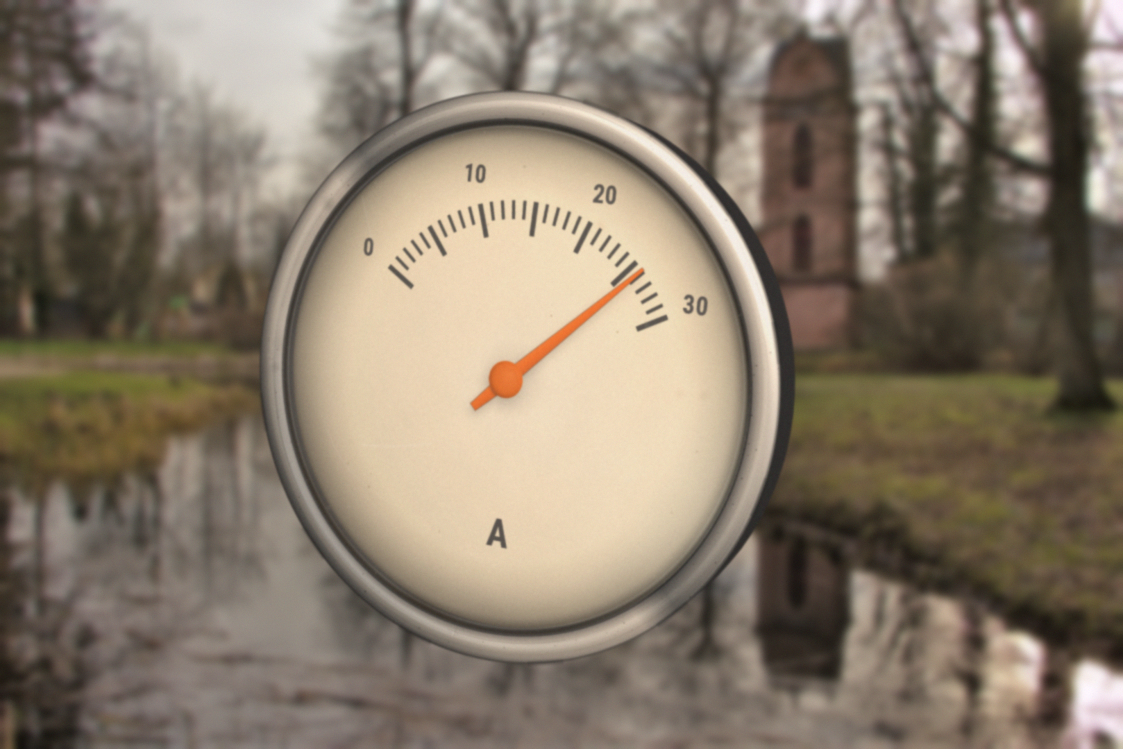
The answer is 26 A
